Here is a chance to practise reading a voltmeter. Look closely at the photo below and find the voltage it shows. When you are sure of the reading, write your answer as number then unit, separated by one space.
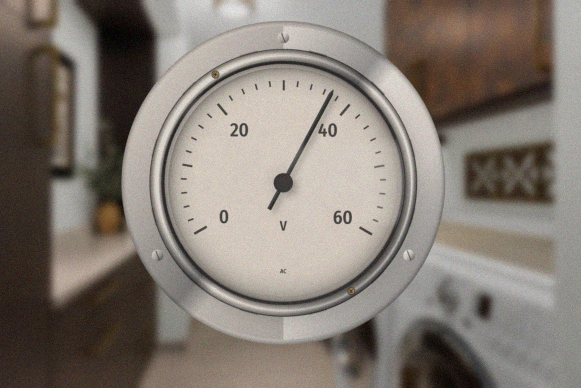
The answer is 37 V
